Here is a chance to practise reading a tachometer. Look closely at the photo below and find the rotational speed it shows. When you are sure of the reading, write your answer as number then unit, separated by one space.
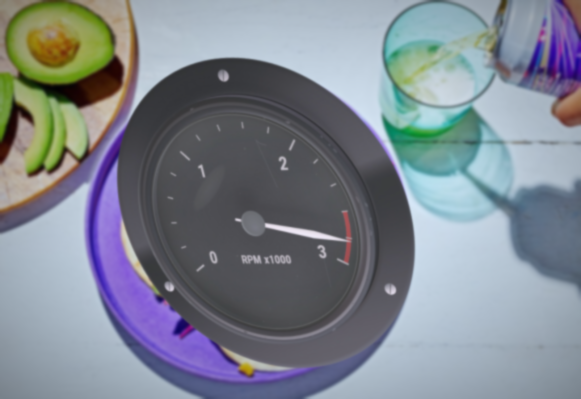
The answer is 2800 rpm
